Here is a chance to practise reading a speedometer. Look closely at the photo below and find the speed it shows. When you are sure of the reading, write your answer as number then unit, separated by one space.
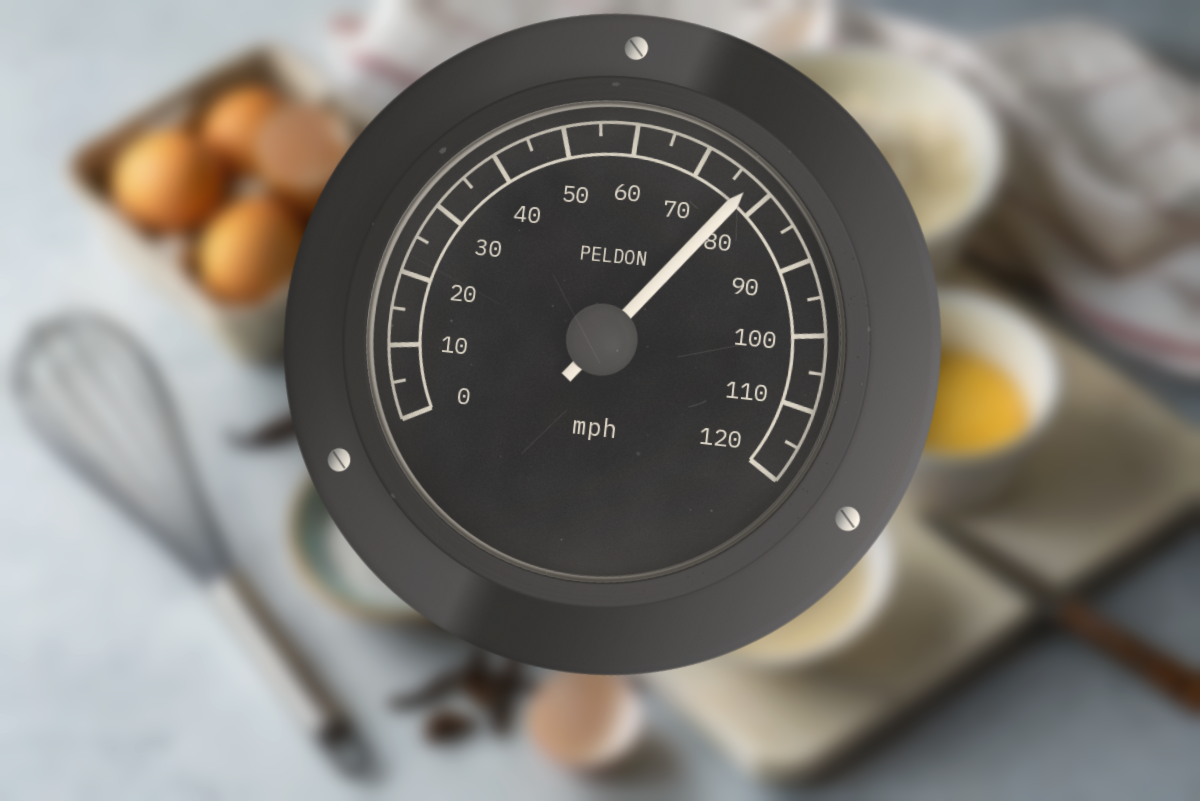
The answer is 77.5 mph
